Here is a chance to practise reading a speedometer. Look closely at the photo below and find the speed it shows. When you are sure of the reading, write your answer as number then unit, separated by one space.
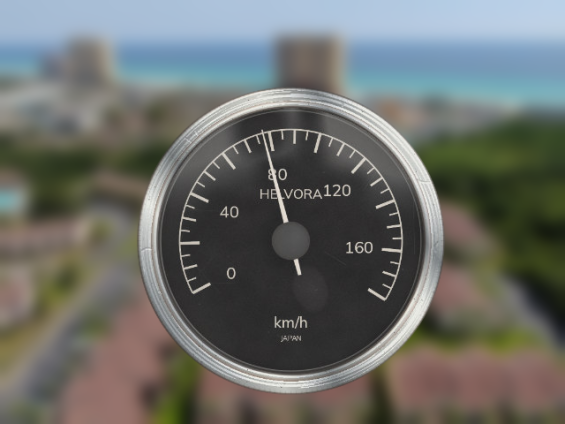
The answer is 77.5 km/h
